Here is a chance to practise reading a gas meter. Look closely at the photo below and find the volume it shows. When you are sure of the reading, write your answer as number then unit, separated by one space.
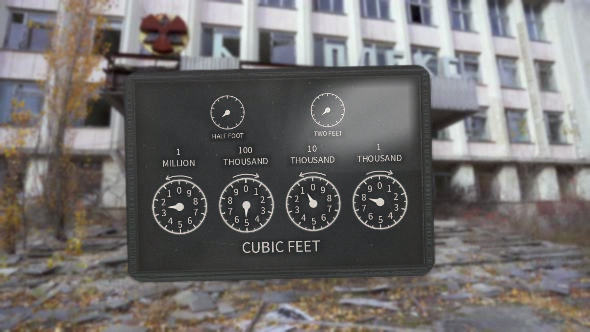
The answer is 250800 ft³
